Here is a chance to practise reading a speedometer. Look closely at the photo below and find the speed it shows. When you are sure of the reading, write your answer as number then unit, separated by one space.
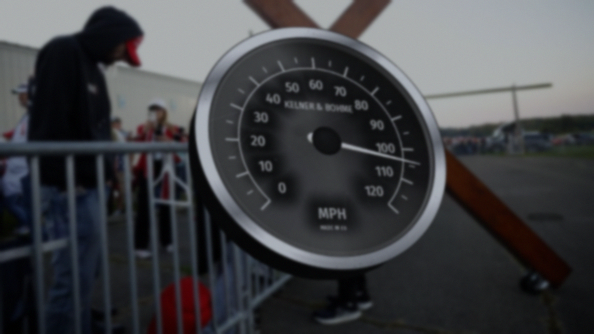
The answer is 105 mph
